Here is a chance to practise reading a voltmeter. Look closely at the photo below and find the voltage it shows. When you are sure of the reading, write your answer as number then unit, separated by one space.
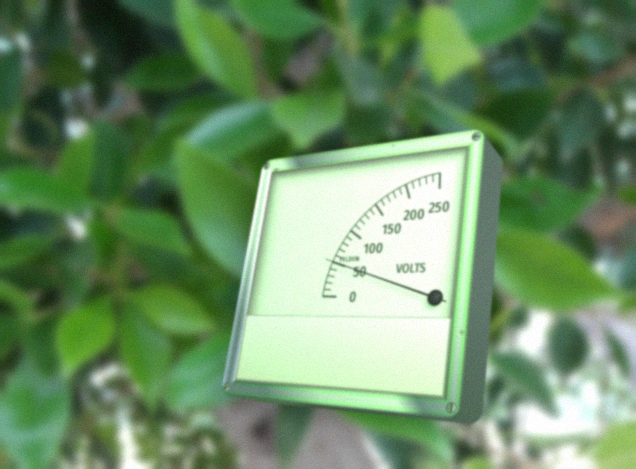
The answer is 50 V
